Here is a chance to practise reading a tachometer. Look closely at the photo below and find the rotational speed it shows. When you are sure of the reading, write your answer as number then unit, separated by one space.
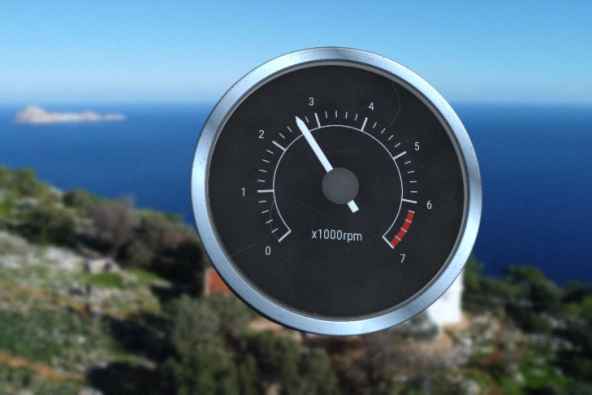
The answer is 2600 rpm
